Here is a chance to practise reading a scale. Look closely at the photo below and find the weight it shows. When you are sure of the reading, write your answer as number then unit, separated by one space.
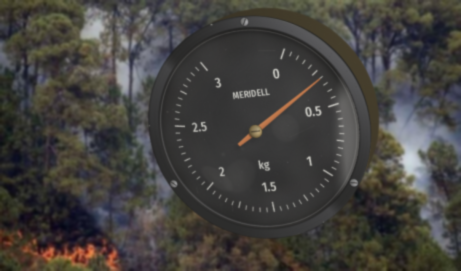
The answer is 0.3 kg
